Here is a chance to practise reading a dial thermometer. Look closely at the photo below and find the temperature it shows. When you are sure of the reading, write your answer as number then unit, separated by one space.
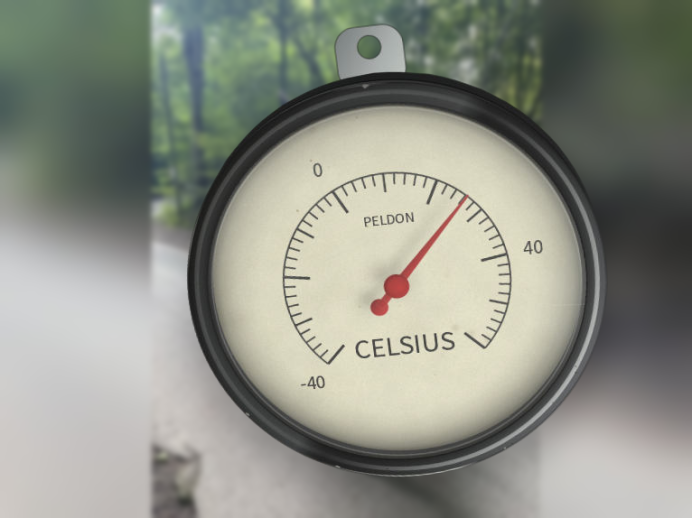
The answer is 26 °C
